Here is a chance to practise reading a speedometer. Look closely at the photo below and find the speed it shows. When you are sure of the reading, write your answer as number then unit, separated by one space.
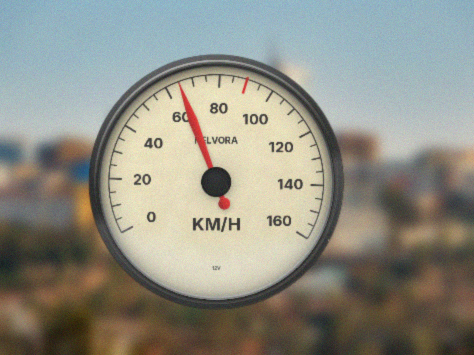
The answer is 65 km/h
